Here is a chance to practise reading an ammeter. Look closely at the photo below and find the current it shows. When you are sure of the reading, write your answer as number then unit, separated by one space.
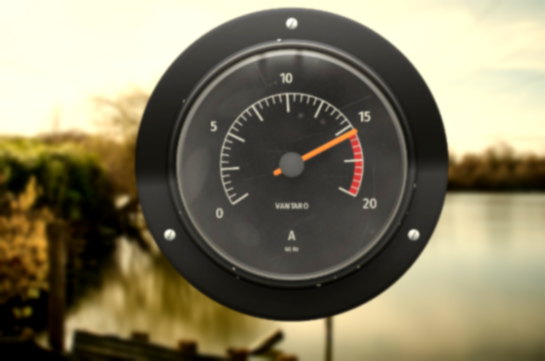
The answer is 15.5 A
